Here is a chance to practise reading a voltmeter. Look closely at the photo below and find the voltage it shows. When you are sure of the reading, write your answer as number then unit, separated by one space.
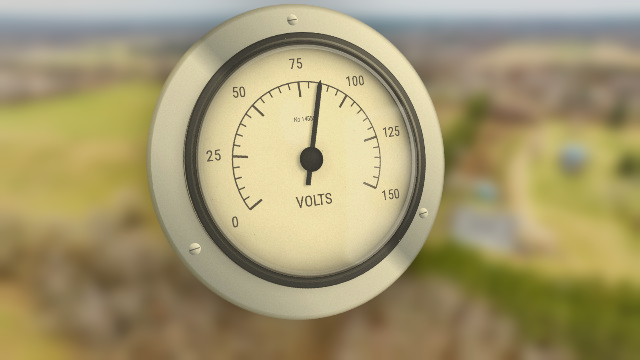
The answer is 85 V
